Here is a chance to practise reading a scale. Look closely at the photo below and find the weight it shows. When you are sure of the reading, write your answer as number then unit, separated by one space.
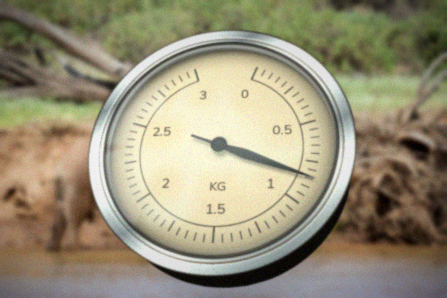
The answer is 0.85 kg
